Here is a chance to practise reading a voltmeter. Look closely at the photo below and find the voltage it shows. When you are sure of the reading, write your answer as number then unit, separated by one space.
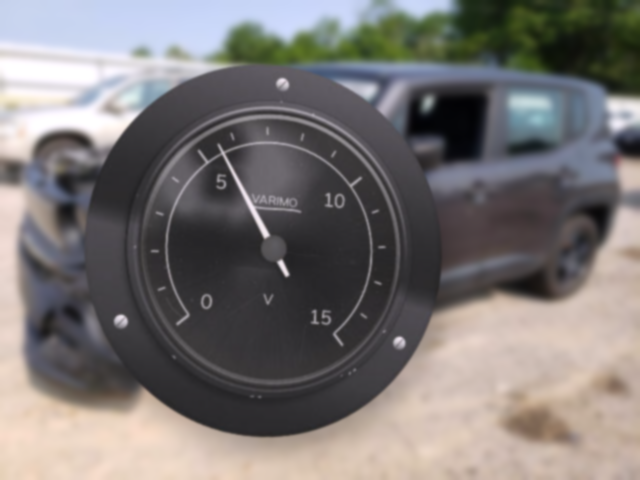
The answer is 5.5 V
